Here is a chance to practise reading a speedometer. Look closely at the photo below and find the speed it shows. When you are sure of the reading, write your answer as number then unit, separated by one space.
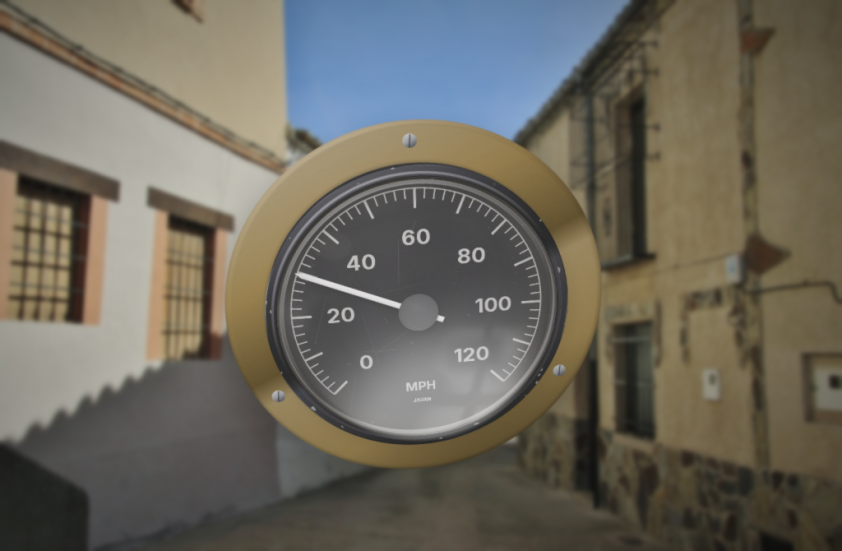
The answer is 30 mph
